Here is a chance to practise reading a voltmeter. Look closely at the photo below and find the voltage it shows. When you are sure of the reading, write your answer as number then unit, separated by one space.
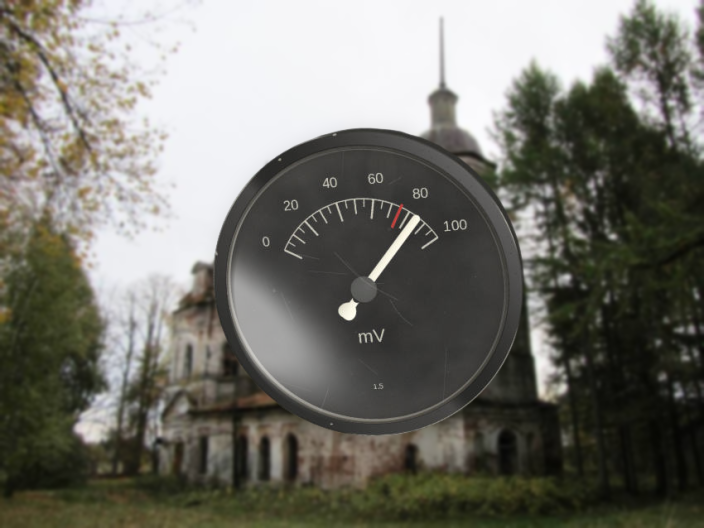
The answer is 85 mV
